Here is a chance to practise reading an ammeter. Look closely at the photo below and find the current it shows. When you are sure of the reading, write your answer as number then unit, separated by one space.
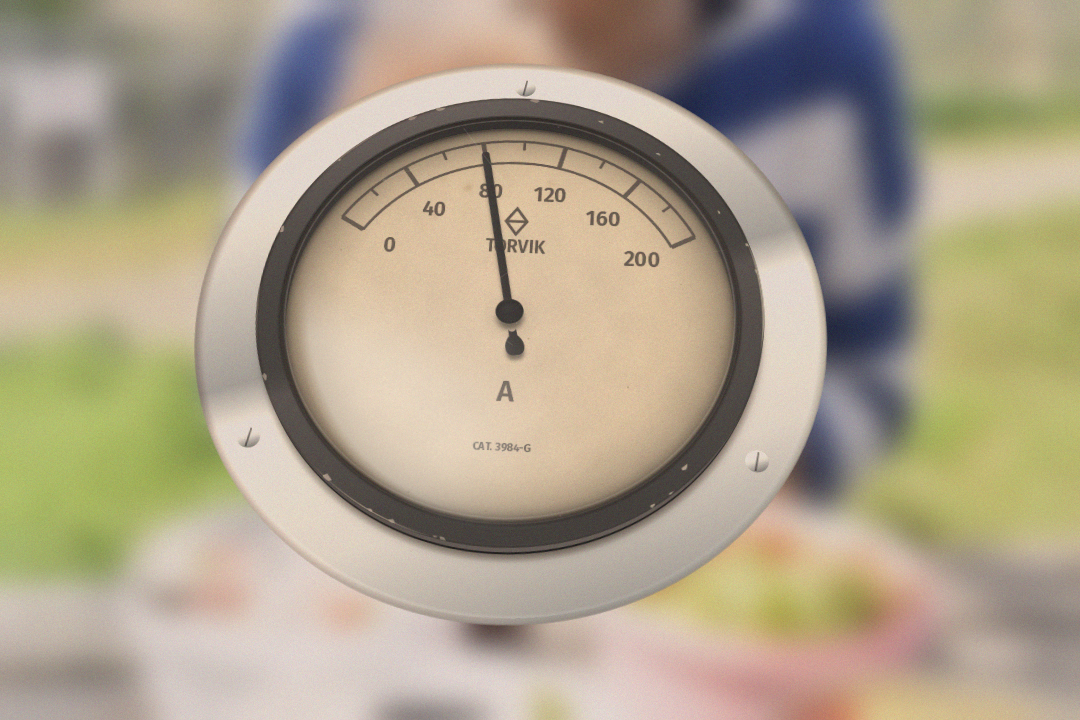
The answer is 80 A
